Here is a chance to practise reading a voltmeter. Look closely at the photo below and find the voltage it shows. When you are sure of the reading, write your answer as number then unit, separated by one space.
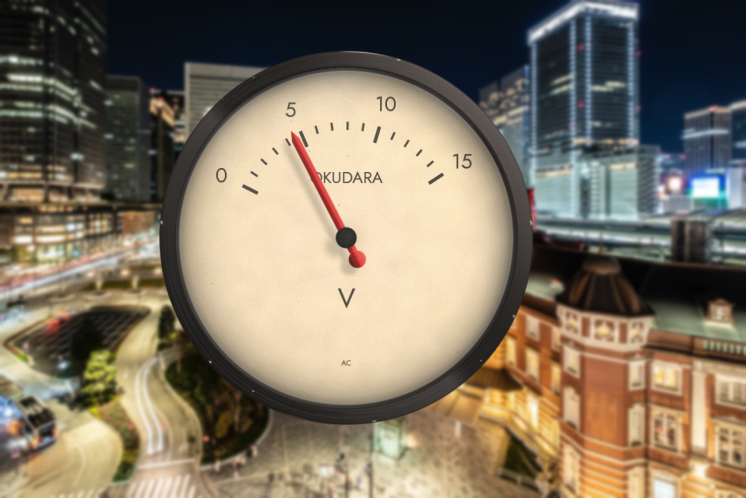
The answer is 4.5 V
